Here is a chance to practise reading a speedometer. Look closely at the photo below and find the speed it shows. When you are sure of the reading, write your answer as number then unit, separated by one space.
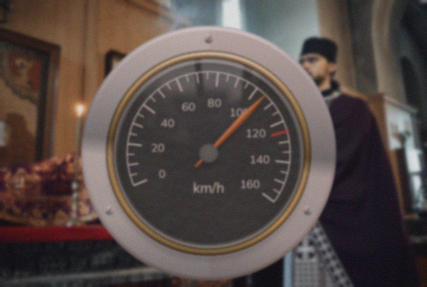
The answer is 105 km/h
